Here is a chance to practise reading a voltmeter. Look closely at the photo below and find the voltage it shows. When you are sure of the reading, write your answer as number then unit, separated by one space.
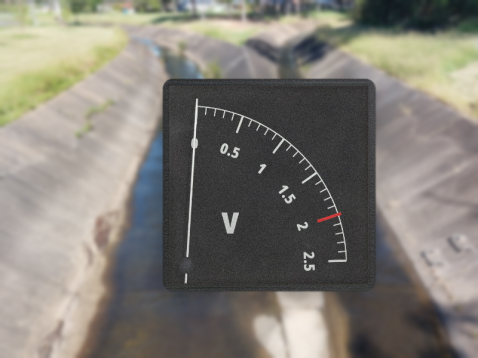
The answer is 0 V
